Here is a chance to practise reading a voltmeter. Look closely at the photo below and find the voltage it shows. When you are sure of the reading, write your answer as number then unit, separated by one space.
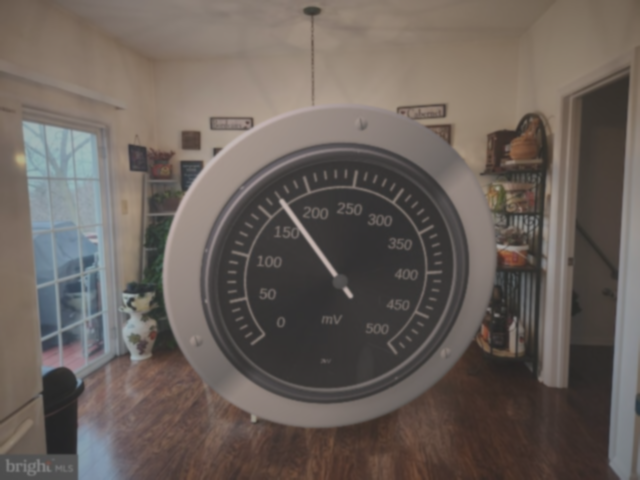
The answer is 170 mV
